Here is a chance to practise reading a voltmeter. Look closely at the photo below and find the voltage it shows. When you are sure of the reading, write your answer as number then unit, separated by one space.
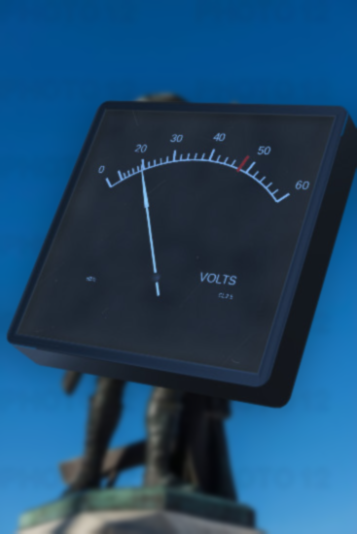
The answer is 20 V
